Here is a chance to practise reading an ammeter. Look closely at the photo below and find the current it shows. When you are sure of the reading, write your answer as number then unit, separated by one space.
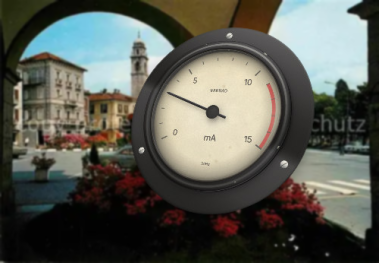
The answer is 3 mA
